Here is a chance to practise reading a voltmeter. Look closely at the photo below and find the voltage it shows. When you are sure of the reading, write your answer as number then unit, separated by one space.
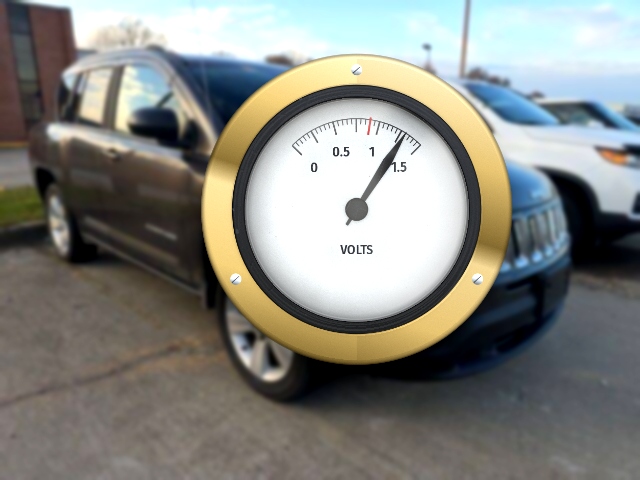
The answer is 1.3 V
